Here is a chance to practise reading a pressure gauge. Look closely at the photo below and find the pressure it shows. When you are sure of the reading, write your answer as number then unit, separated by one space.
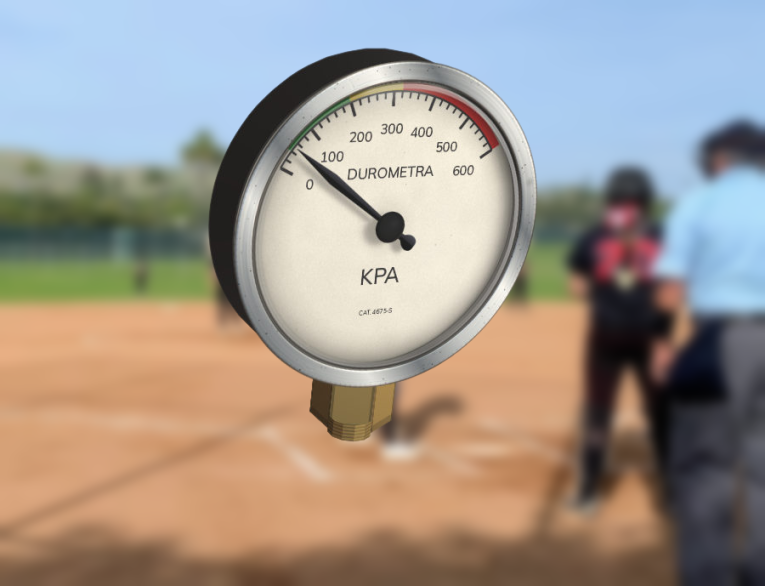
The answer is 50 kPa
